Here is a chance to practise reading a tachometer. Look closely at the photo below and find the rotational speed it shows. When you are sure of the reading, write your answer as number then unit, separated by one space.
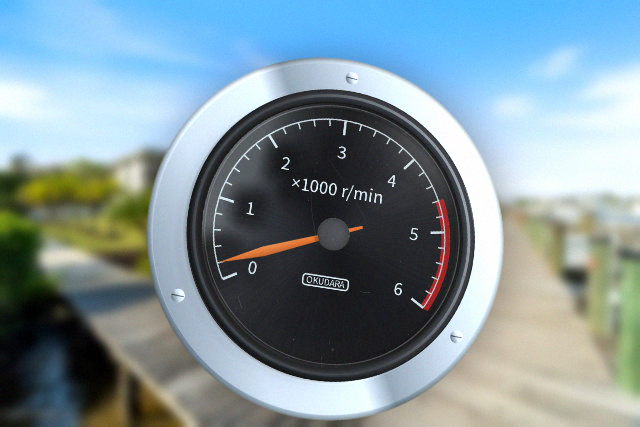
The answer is 200 rpm
